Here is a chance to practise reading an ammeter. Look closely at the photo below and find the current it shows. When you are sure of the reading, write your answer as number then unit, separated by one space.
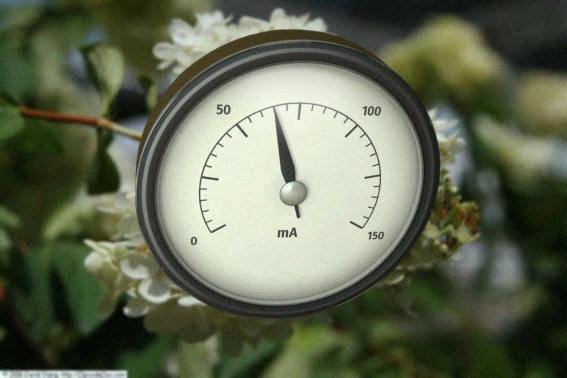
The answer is 65 mA
